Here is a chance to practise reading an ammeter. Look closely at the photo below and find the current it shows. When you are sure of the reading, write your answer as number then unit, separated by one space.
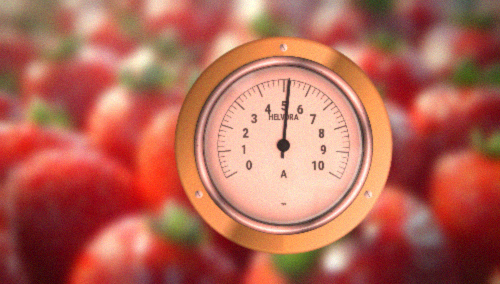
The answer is 5.2 A
